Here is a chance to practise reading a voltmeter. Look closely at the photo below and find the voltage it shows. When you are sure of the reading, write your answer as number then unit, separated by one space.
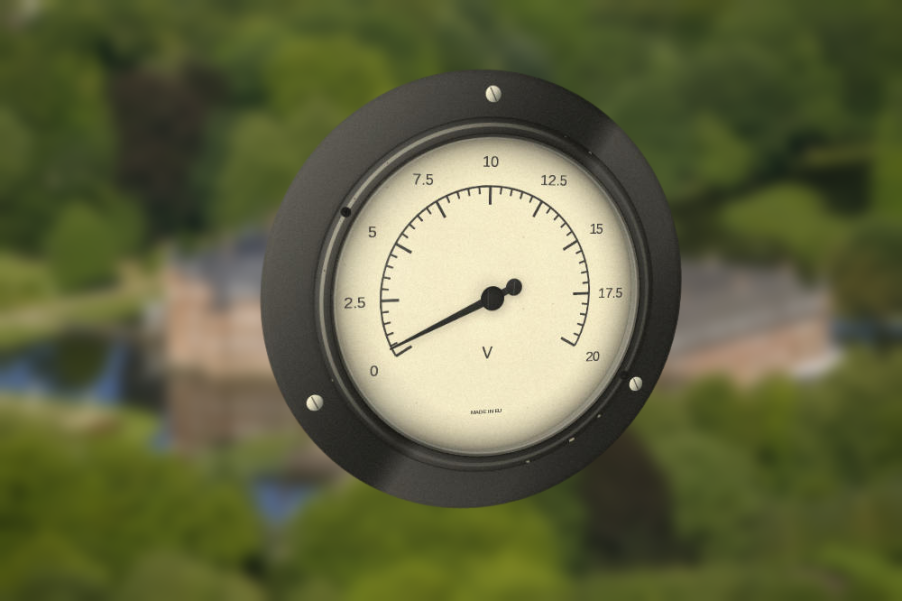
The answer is 0.5 V
